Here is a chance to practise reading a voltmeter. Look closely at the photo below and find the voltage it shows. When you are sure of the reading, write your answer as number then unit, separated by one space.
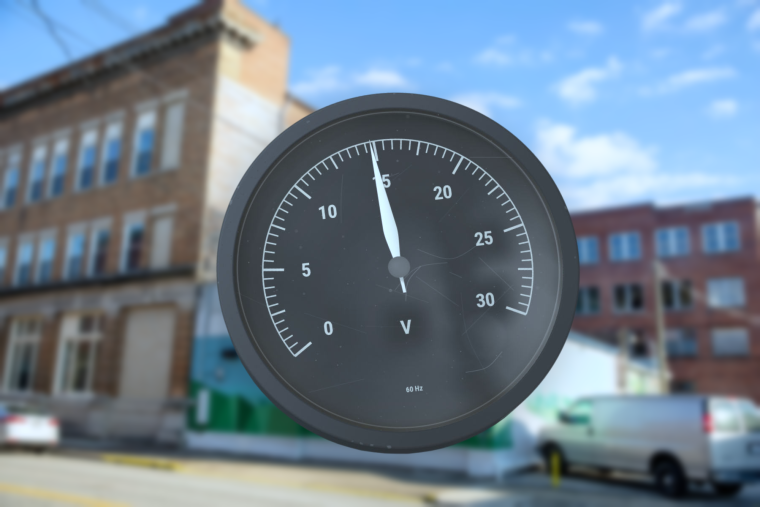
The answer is 14.75 V
